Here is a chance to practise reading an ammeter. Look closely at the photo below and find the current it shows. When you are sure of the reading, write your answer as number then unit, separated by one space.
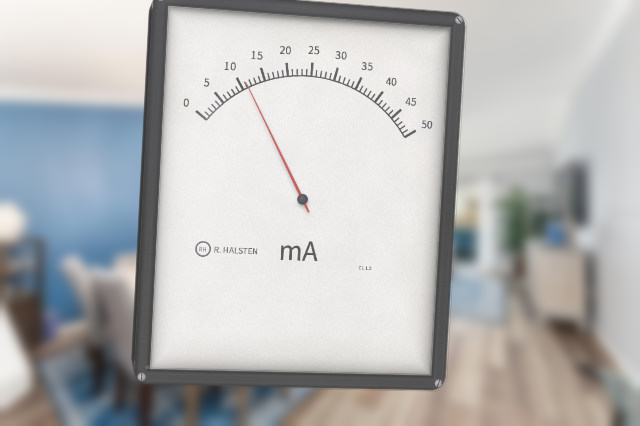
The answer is 11 mA
